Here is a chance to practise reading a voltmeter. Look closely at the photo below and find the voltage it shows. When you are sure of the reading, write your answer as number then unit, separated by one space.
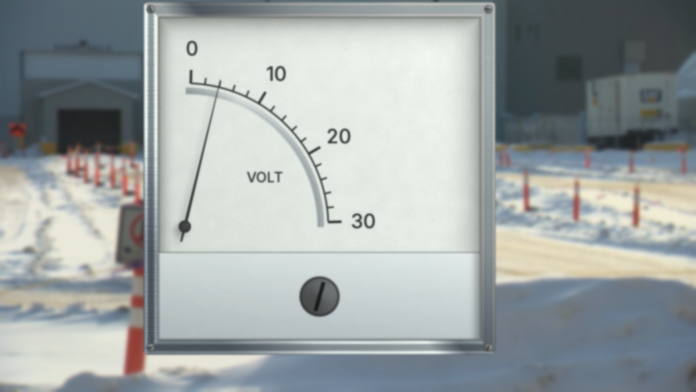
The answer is 4 V
